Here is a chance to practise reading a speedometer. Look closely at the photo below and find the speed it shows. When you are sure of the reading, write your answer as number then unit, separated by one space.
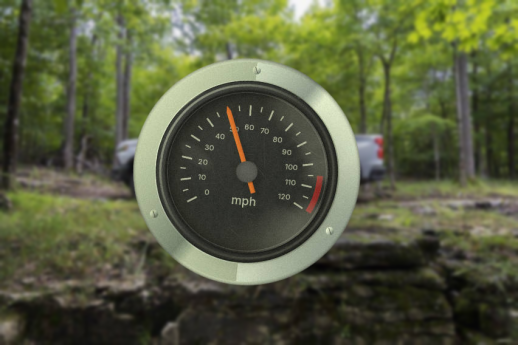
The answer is 50 mph
